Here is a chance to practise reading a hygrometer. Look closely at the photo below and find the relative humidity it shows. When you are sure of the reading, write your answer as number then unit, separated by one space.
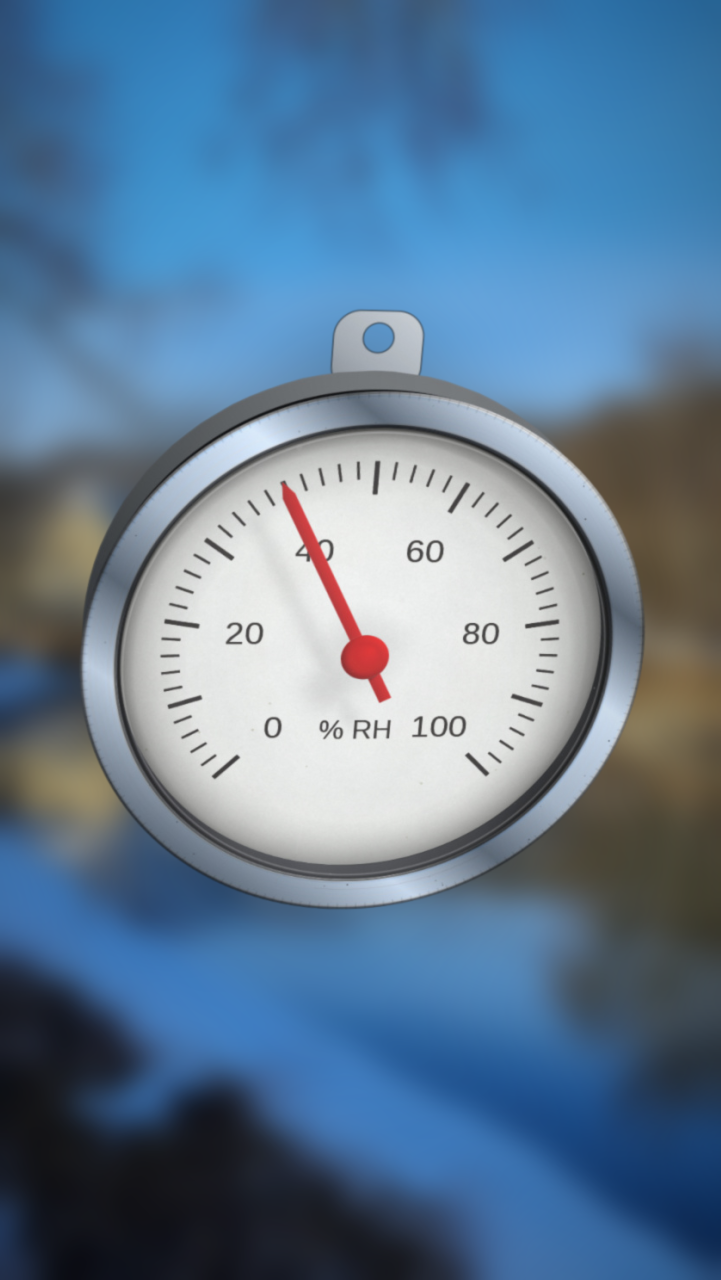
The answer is 40 %
